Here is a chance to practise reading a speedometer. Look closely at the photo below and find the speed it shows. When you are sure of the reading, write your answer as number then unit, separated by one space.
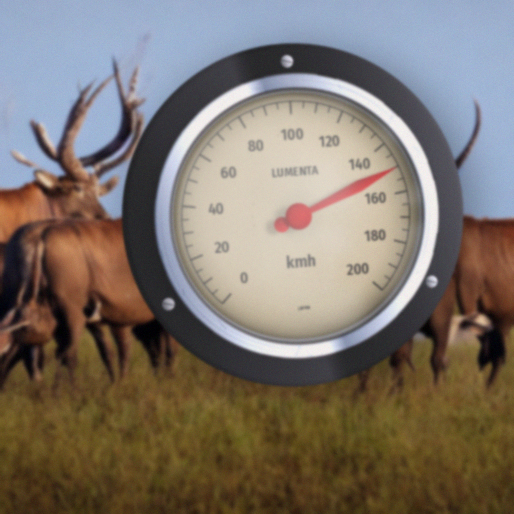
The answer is 150 km/h
